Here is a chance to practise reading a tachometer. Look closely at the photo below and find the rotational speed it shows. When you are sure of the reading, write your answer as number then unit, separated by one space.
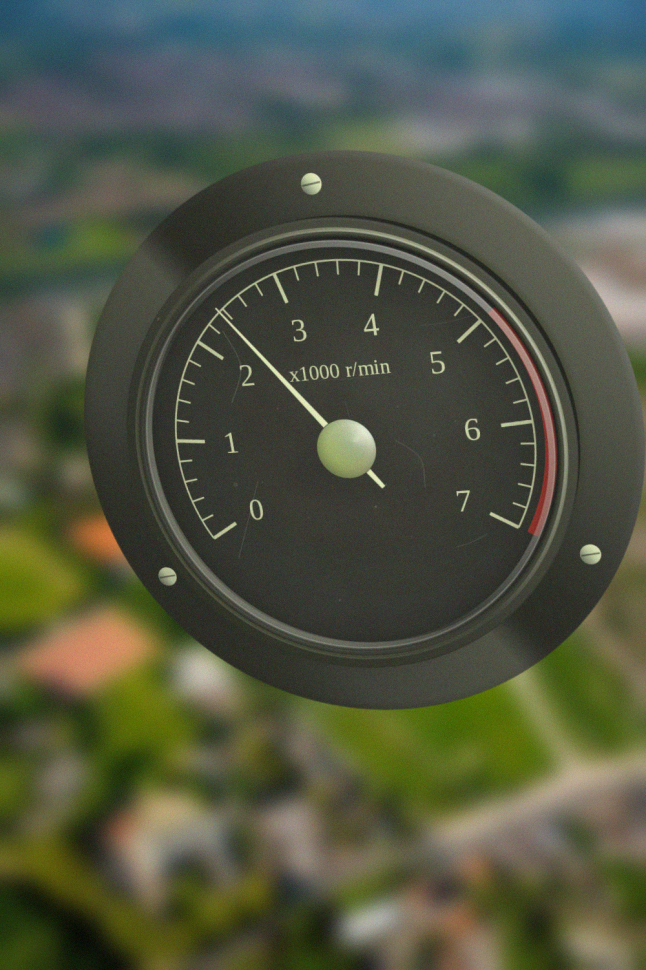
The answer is 2400 rpm
